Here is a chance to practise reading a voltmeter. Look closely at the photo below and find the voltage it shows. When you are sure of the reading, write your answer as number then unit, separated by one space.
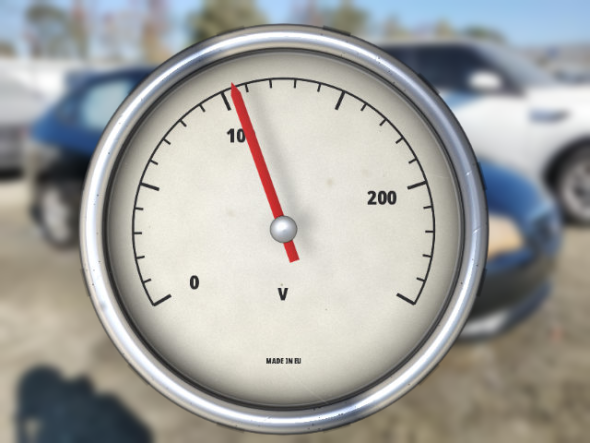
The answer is 105 V
